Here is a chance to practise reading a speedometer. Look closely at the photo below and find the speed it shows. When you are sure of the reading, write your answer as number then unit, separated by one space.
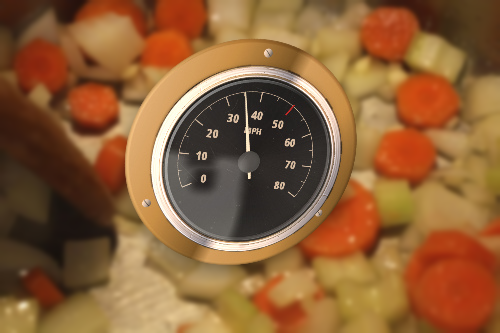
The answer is 35 mph
